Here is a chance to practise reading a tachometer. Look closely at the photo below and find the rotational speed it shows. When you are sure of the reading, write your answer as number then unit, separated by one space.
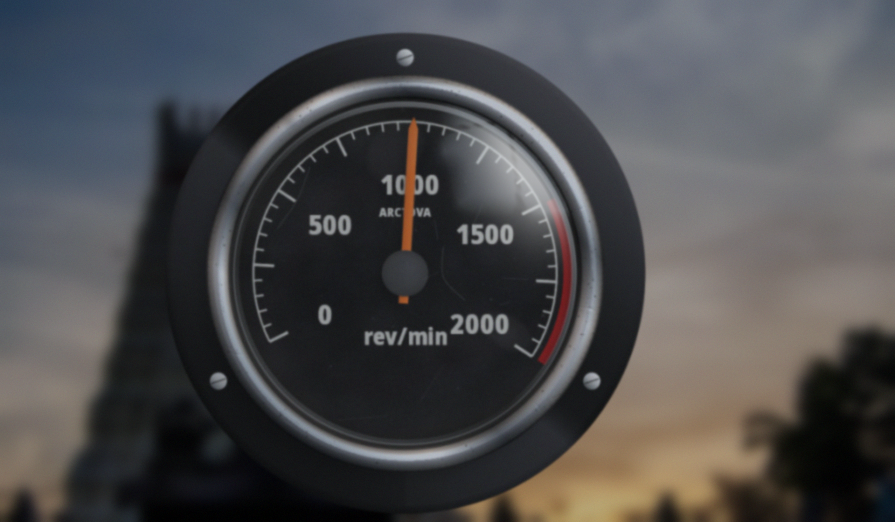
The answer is 1000 rpm
